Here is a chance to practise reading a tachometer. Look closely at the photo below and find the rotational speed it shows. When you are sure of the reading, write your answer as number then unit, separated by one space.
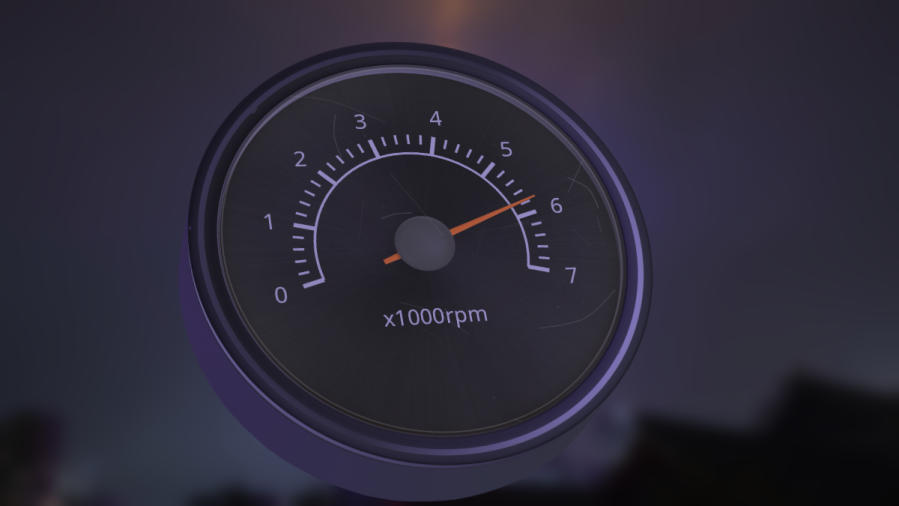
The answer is 5800 rpm
